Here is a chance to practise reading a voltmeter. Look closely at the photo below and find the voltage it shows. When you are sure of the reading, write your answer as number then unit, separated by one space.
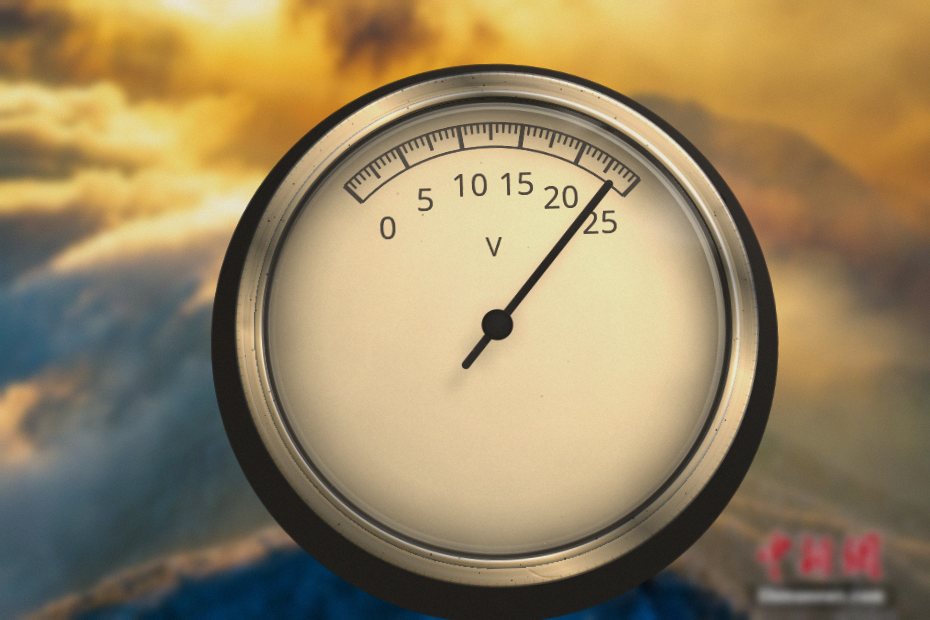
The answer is 23.5 V
